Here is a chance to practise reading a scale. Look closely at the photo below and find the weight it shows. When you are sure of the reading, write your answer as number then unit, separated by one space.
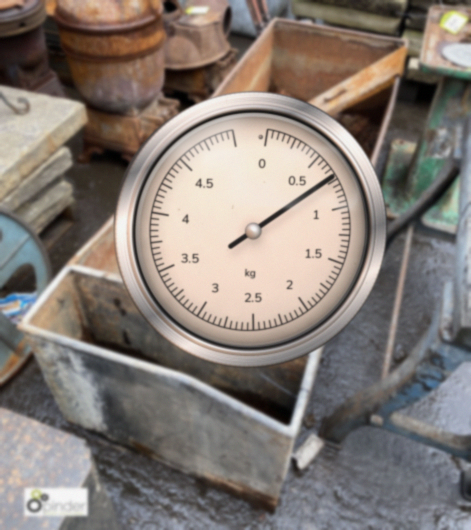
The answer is 0.7 kg
